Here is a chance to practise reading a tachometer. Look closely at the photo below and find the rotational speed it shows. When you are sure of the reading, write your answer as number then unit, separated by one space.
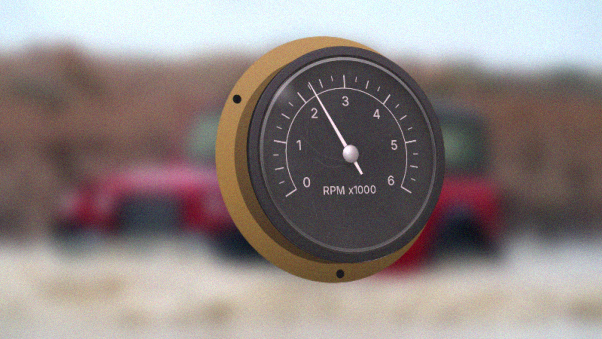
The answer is 2250 rpm
